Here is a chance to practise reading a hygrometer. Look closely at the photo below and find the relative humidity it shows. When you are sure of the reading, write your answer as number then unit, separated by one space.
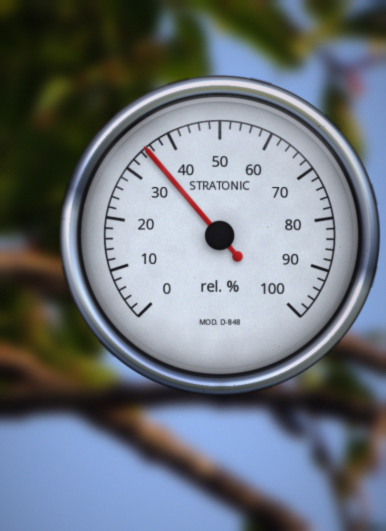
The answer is 35 %
